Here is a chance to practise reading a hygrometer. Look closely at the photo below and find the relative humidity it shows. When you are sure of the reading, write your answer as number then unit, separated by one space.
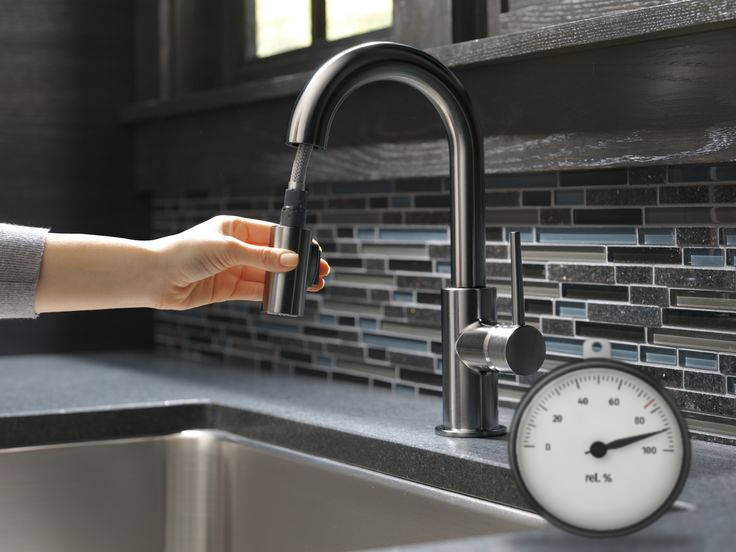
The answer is 90 %
